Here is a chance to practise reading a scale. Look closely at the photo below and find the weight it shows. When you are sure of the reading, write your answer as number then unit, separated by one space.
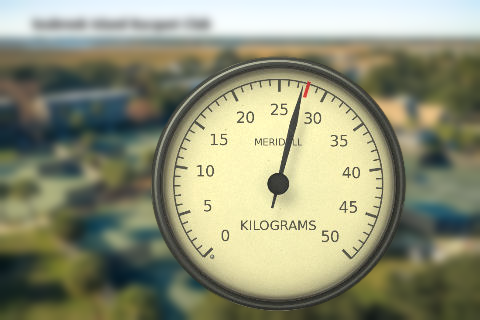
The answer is 27.5 kg
